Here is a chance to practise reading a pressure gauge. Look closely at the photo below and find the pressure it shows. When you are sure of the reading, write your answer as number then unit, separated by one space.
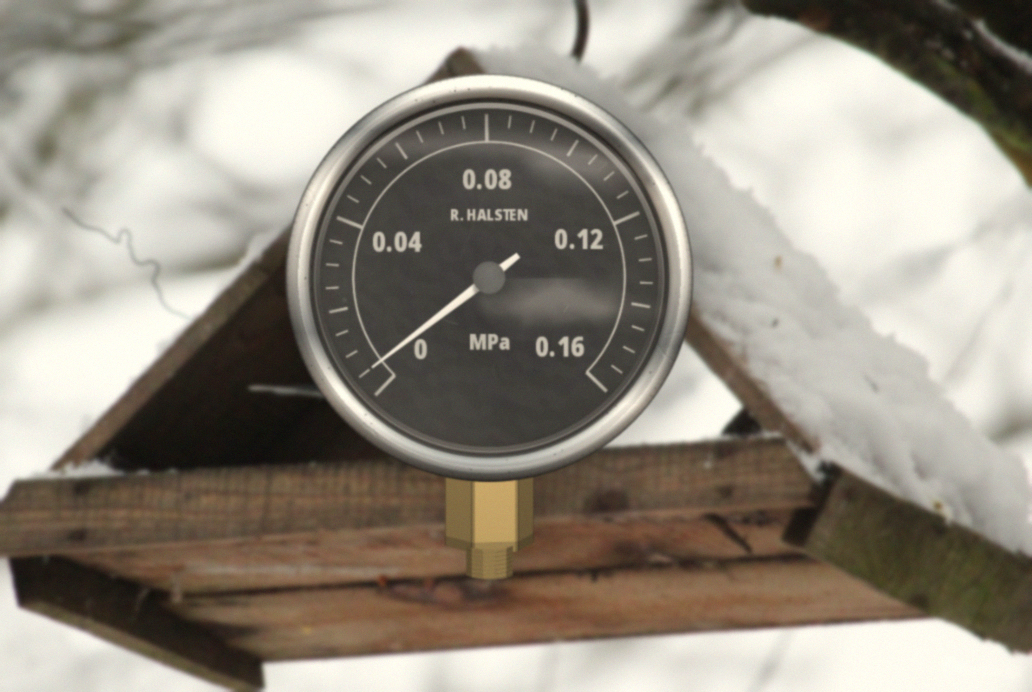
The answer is 0.005 MPa
